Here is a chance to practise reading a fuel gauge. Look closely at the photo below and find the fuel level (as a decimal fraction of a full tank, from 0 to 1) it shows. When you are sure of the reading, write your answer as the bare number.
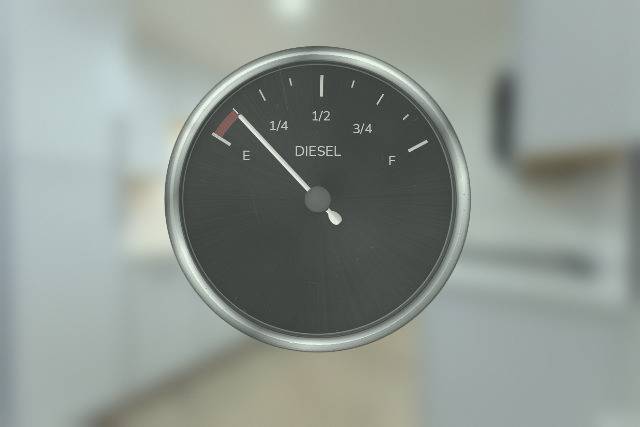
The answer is 0.125
